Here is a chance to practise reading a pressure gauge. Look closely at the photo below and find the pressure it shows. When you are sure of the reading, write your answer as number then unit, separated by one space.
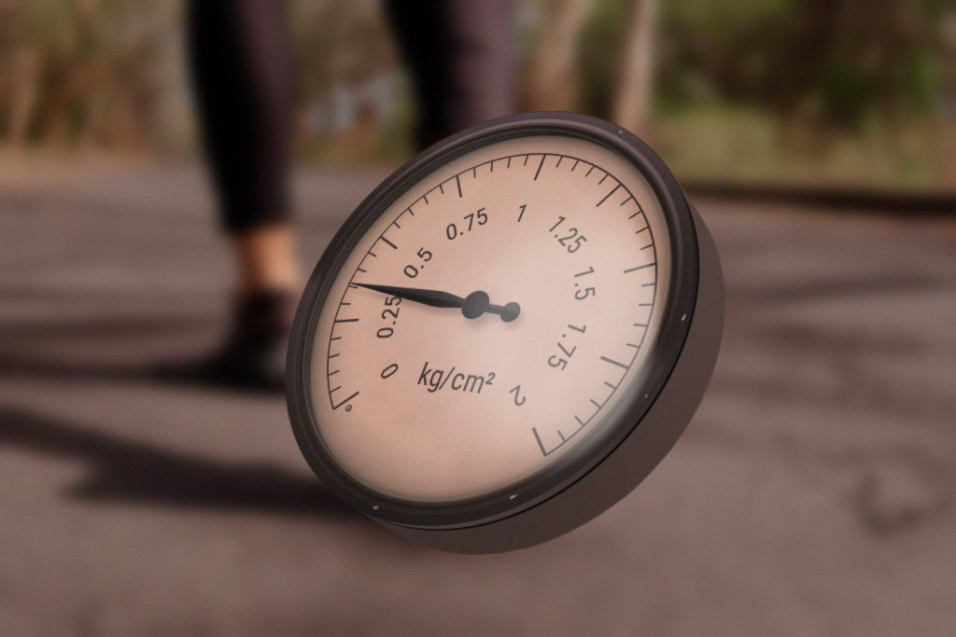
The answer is 0.35 kg/cm²
